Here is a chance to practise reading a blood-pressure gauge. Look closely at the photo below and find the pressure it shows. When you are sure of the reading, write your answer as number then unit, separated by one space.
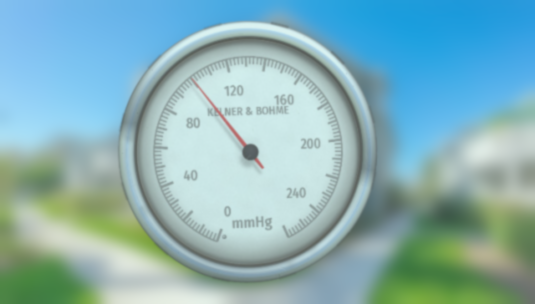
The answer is 100 mmHg
